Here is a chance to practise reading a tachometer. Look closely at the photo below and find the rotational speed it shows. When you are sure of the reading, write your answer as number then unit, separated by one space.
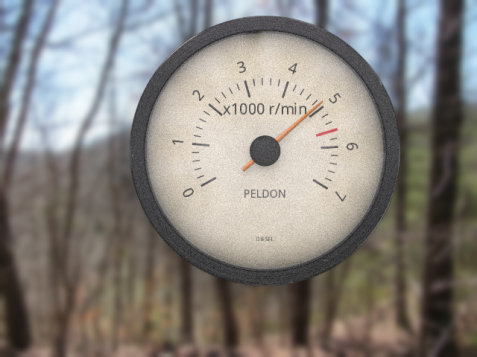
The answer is 4900 rpm
